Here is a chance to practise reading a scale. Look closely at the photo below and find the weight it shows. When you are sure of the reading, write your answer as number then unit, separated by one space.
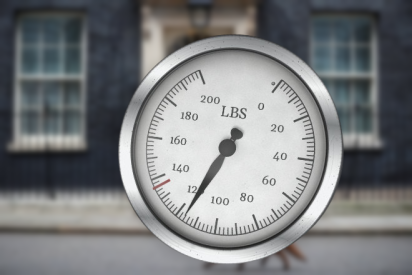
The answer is 116 lb
